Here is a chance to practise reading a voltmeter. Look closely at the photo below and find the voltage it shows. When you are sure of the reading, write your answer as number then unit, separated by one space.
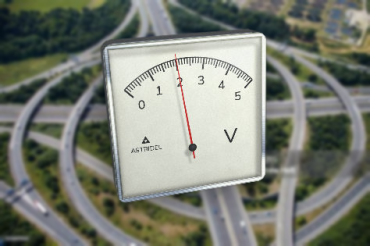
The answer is 2 V
